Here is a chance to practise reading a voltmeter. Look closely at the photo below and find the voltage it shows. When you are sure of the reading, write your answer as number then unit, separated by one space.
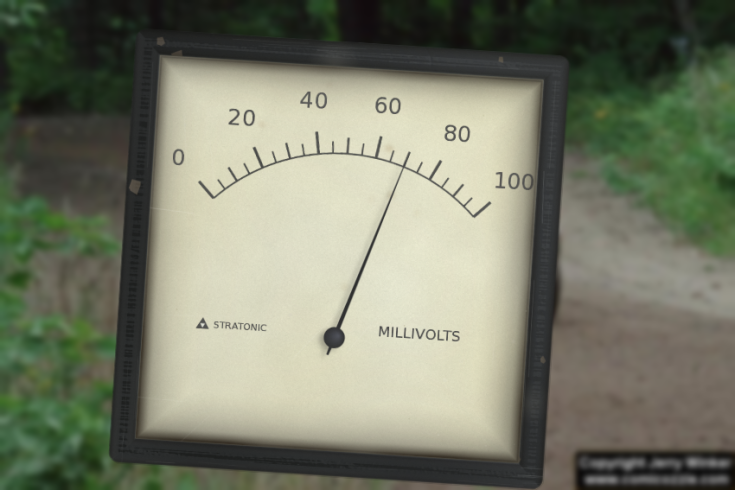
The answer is 70 mV
